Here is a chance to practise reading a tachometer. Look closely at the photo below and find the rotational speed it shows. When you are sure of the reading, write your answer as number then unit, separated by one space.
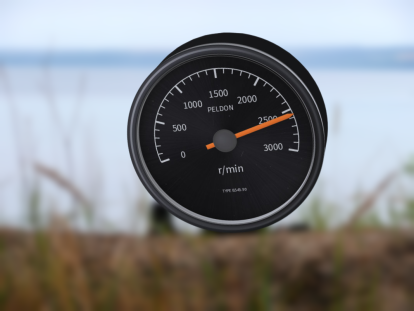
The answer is 2550 rpm
